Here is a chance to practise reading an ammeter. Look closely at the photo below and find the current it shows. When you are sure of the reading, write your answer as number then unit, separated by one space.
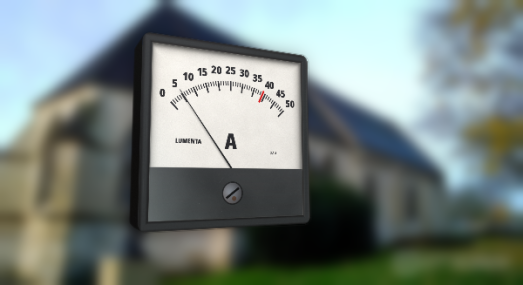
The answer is 5 A
